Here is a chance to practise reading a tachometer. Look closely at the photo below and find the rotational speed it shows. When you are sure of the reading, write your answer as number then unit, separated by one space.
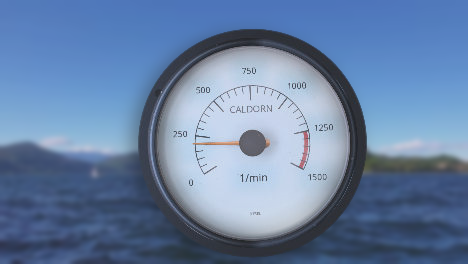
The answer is 200 rpm
